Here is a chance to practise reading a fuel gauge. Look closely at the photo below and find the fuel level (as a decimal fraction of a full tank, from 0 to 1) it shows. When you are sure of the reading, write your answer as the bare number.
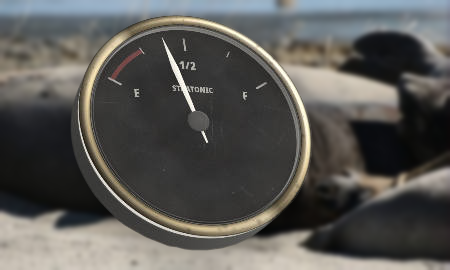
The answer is 0.375
